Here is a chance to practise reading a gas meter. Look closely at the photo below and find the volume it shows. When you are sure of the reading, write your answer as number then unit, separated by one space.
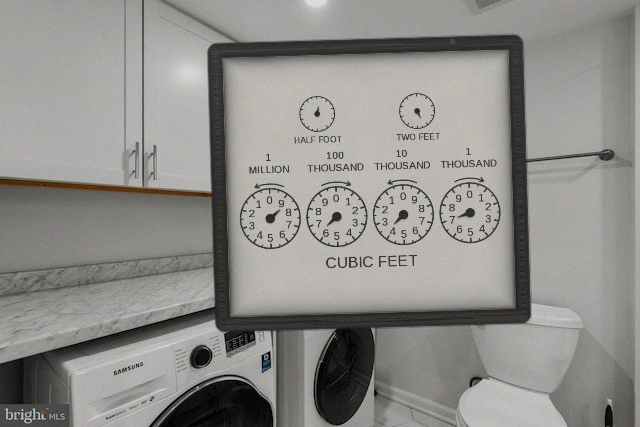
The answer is 863700 ft³
